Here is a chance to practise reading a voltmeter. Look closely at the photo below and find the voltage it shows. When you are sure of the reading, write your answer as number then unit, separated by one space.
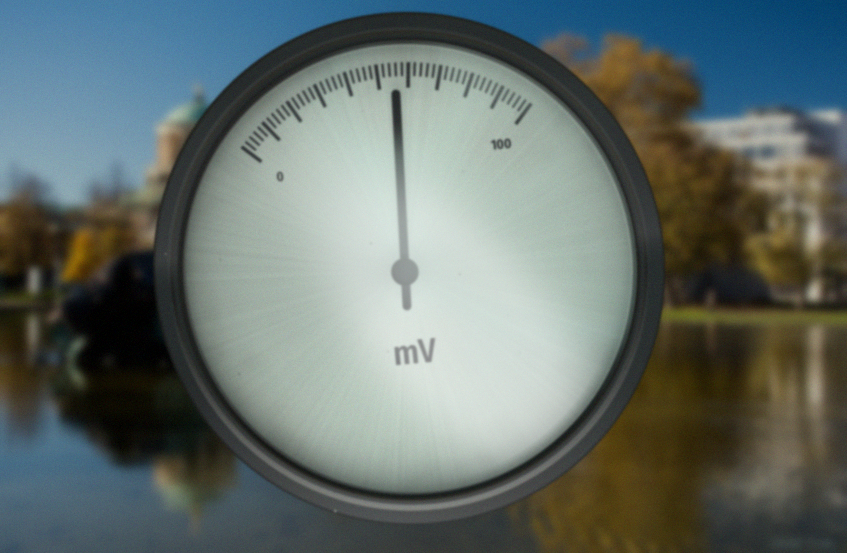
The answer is 56 mV
